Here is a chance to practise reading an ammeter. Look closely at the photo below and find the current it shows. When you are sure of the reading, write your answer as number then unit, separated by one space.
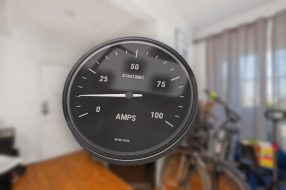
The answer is 10 A
